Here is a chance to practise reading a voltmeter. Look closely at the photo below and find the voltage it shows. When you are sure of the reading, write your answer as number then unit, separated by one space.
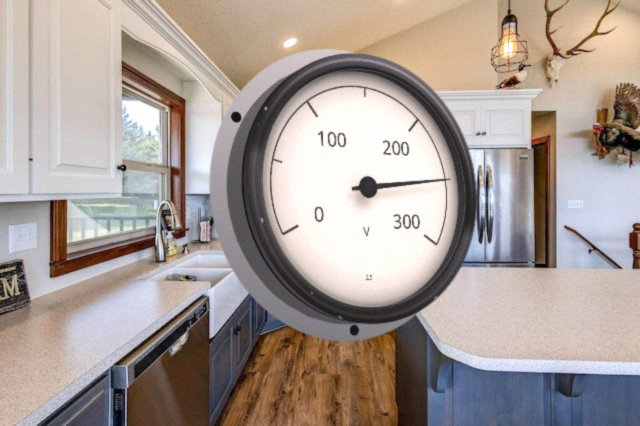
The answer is 250 V
